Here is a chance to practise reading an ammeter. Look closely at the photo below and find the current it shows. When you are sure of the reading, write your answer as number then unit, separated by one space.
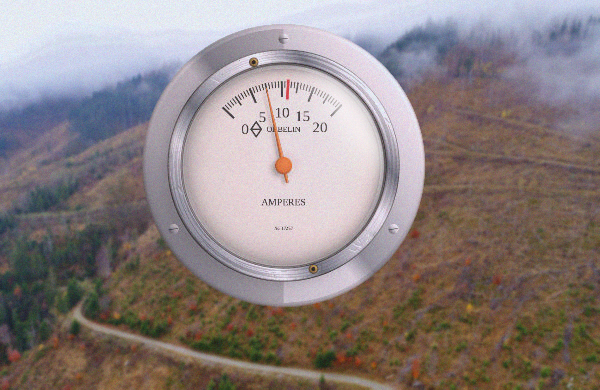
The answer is 7.5 A
